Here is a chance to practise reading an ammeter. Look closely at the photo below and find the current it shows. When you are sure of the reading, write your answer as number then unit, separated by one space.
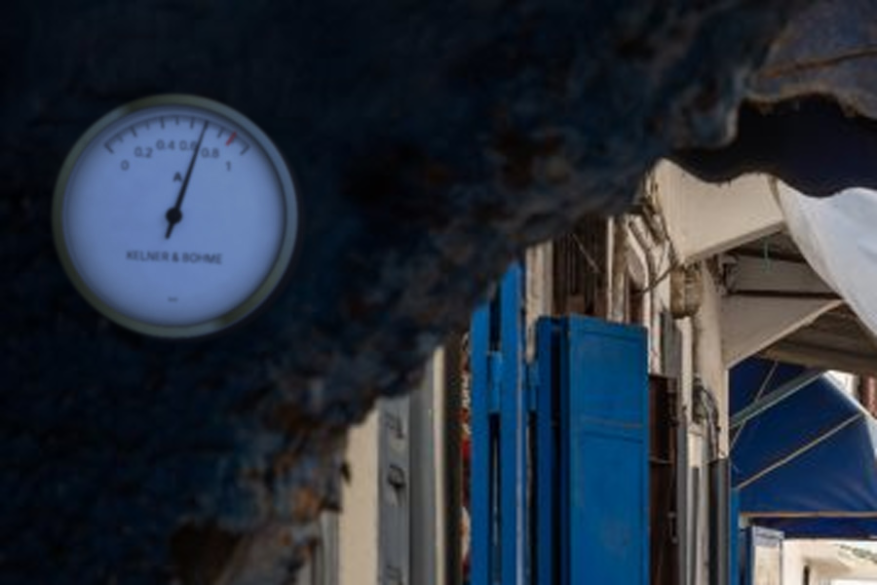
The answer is 0.7 A
